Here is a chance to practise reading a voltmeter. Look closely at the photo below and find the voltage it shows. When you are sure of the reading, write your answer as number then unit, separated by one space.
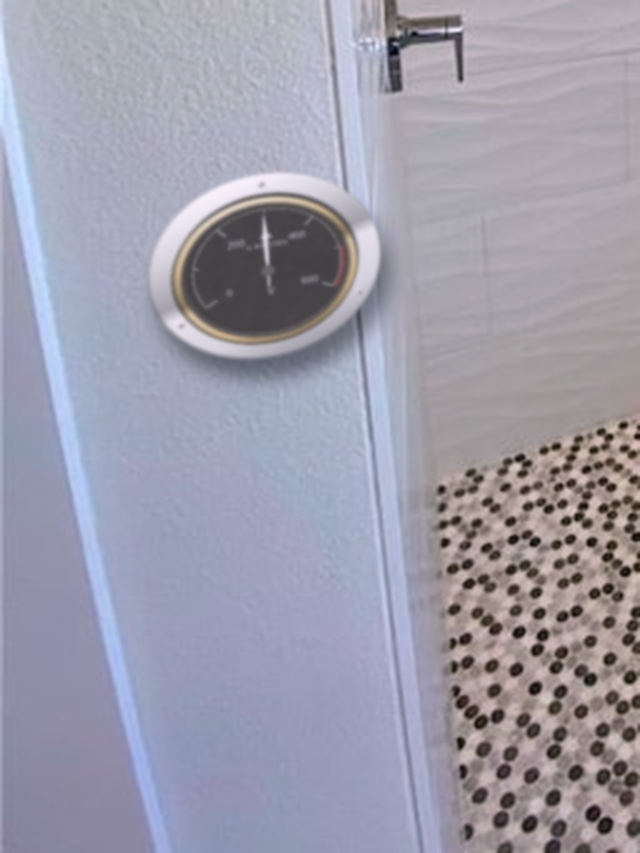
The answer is 300 V
